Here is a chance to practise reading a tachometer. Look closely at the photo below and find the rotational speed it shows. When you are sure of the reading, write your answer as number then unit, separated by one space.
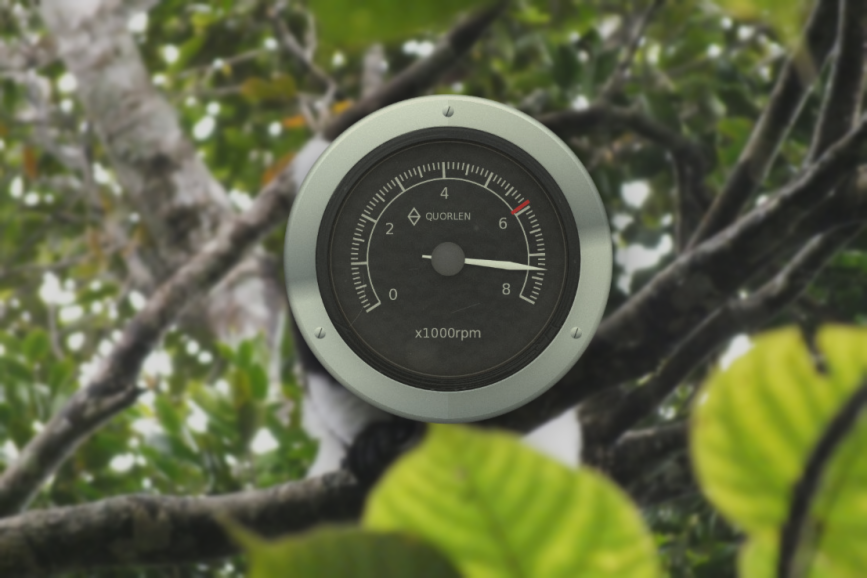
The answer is 7300 rpm
